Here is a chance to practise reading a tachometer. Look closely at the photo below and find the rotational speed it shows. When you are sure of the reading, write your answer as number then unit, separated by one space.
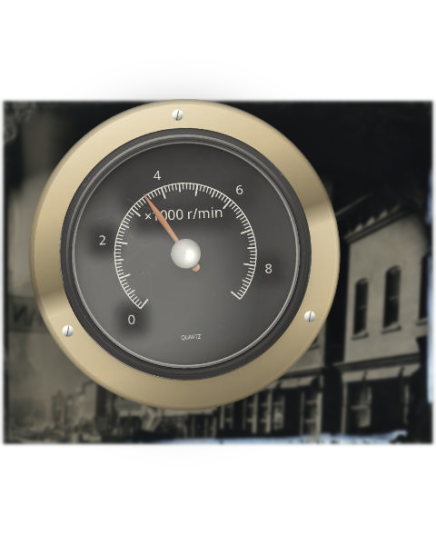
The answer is 3500 rpm
